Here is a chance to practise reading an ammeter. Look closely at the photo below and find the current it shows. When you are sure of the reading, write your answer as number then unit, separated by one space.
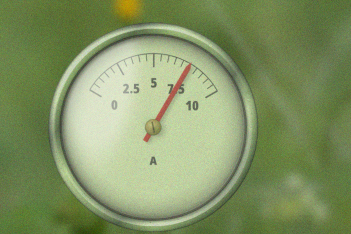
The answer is 7.5 A
